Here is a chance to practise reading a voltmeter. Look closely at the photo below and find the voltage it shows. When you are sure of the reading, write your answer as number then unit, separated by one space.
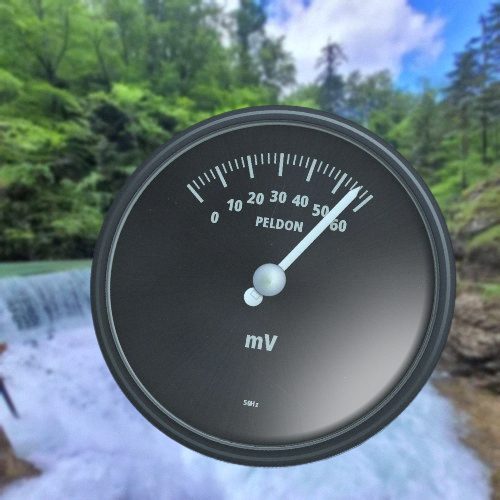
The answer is 56 mV
